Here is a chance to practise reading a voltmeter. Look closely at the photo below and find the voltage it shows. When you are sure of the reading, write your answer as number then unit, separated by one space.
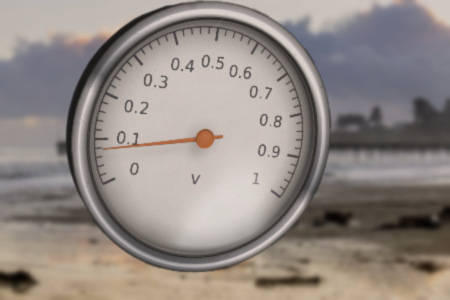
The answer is 0.08 V
